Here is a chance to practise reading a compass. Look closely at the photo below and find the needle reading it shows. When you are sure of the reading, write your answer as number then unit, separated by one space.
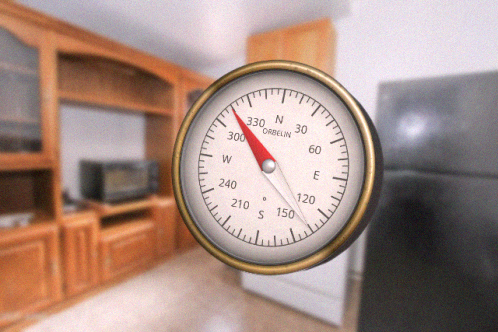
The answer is 315 °
